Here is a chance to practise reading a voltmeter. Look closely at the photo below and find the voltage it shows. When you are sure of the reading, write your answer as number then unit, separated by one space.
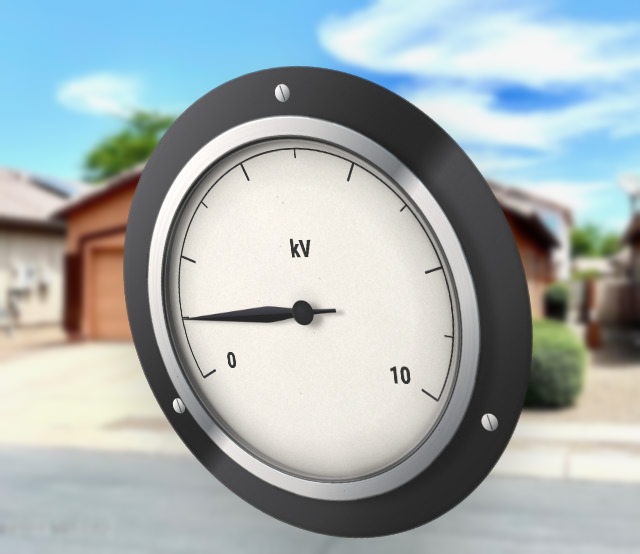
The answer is 1 kV
